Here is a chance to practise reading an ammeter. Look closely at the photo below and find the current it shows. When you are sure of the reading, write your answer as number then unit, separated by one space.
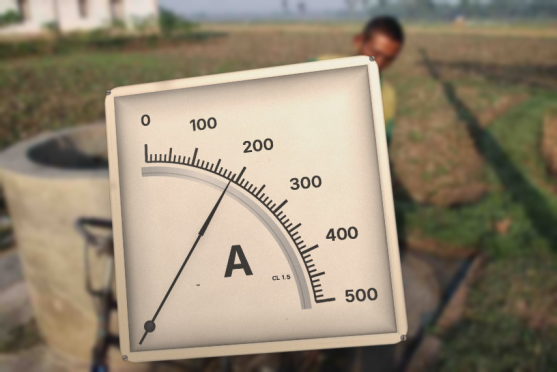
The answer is 190 A
